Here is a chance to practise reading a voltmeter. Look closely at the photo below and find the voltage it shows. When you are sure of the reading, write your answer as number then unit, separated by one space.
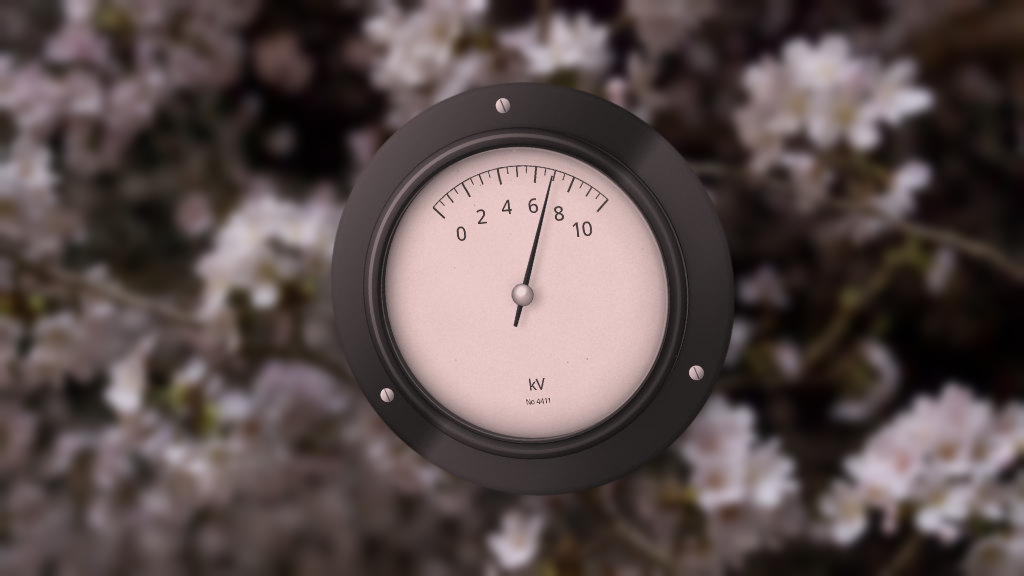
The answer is 7 kV
